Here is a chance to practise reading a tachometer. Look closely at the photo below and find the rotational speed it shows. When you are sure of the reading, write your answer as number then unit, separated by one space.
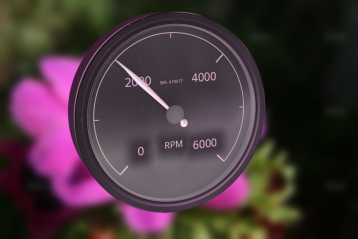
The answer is 2000 rpm
